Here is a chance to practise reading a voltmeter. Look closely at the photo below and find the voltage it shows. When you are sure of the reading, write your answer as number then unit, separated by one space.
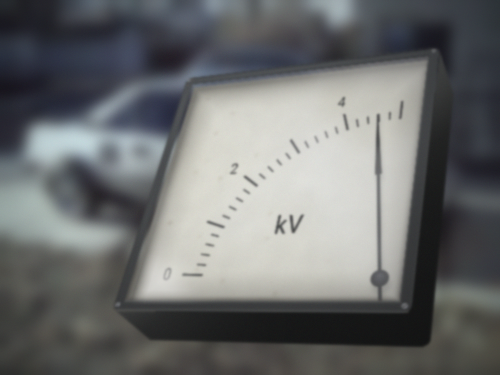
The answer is 4.6 kV
